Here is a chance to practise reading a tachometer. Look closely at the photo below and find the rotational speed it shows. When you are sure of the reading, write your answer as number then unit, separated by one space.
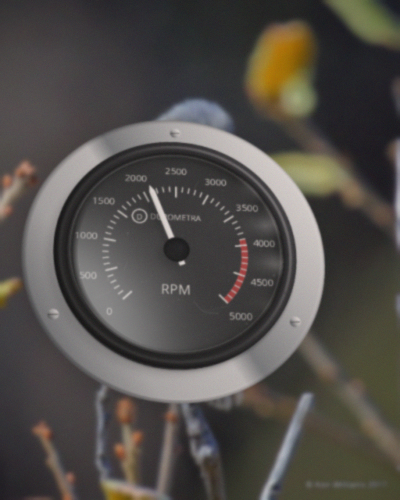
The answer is 2100 rpm
